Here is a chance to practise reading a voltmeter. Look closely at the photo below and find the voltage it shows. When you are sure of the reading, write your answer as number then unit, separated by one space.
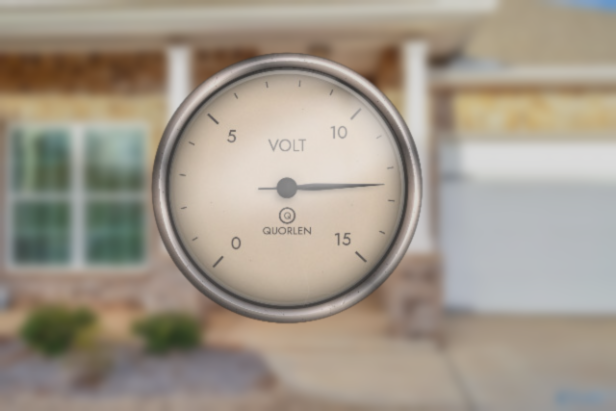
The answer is 12.5 V
